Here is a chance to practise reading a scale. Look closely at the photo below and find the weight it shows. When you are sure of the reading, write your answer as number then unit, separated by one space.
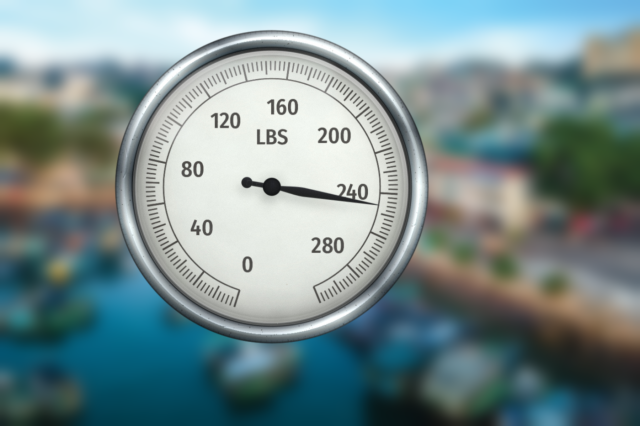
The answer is 246 lb
